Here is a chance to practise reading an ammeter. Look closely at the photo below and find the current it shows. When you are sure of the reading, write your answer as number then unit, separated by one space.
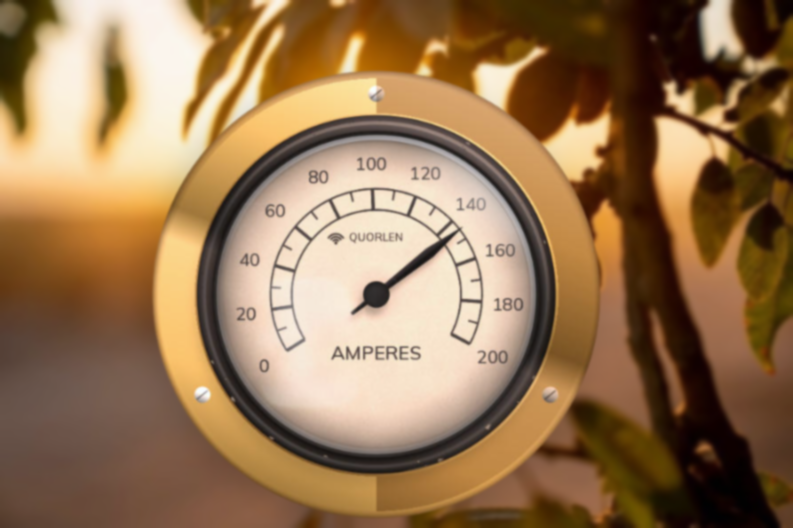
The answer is 145 A
